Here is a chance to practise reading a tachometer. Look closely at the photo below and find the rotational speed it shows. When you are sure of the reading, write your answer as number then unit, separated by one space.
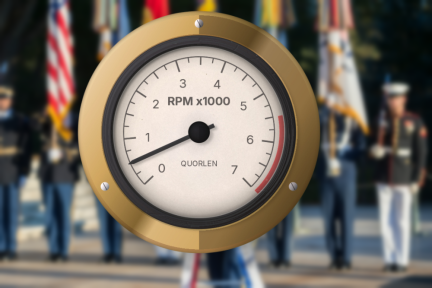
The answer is 500 rpm
